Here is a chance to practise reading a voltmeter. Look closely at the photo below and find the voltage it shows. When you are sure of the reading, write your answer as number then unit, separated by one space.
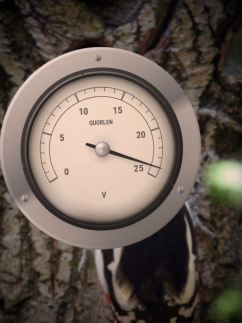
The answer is 24 V
